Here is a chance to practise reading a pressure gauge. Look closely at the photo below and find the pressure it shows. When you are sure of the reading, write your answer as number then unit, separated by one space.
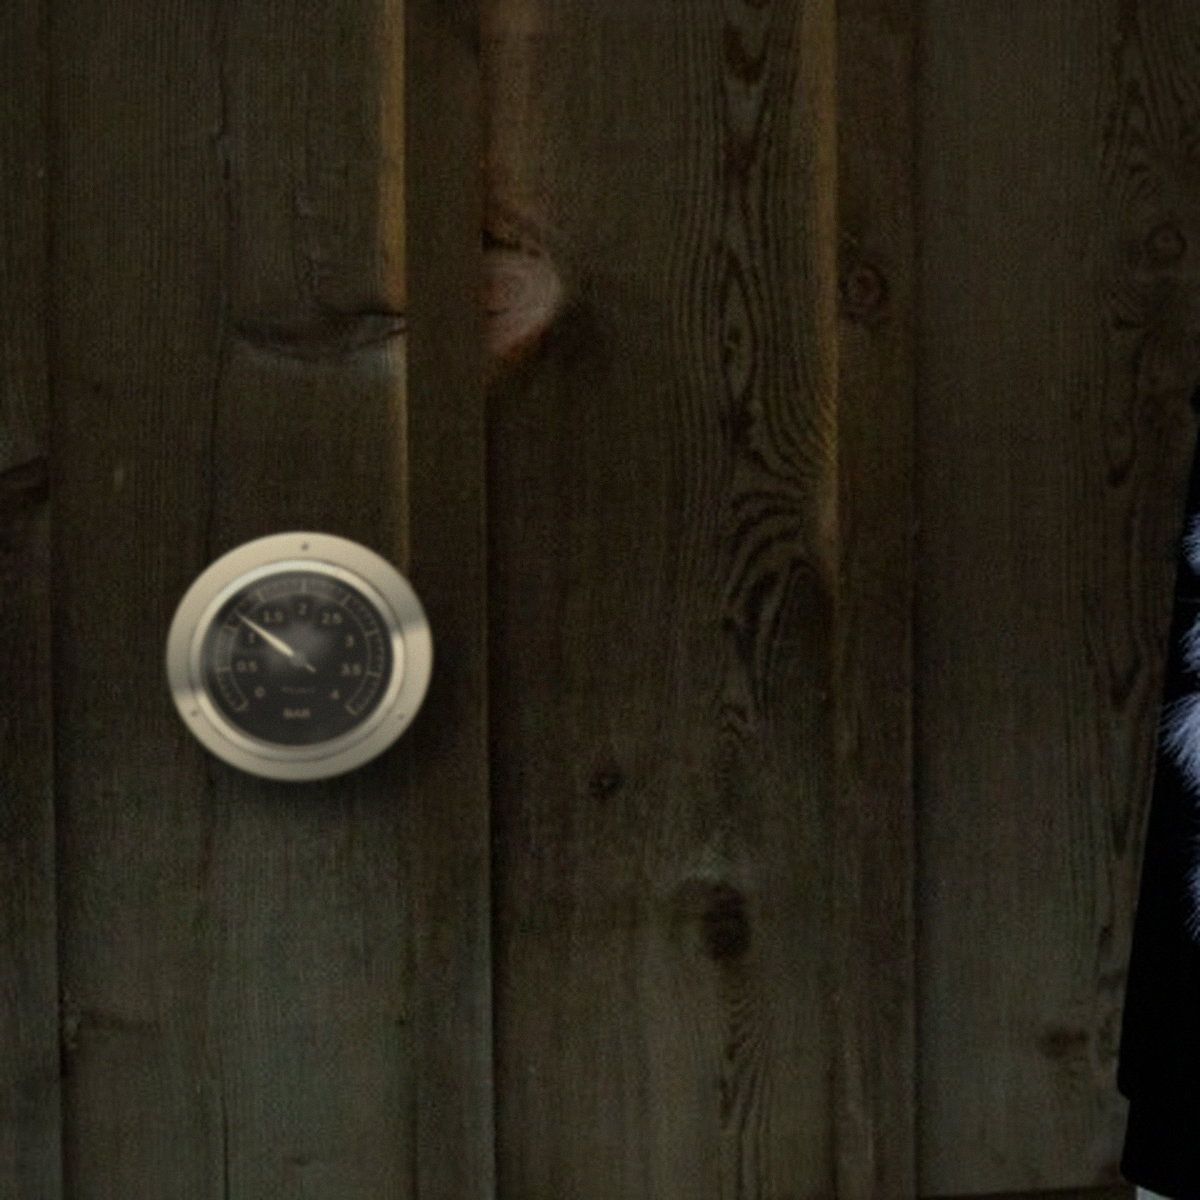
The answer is 1.2 bar
